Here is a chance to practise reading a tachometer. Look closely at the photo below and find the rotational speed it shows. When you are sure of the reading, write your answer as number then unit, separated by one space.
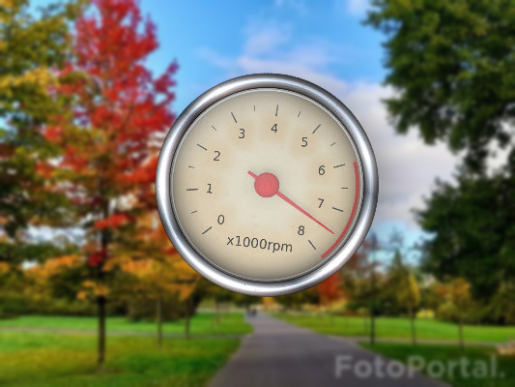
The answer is 7500 rpm
